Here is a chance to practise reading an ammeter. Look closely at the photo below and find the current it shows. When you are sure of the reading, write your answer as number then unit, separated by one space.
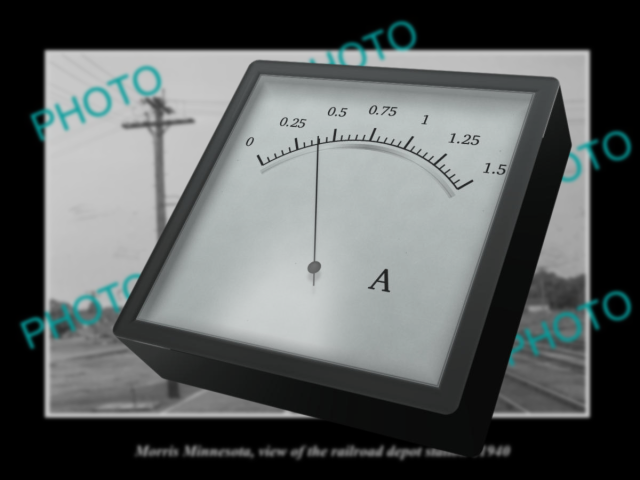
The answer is 0.4 A
